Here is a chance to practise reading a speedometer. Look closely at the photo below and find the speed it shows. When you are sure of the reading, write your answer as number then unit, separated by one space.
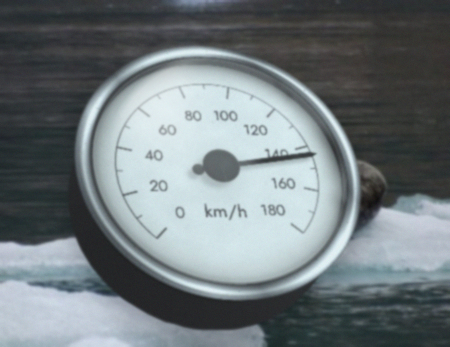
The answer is 145 km/h
